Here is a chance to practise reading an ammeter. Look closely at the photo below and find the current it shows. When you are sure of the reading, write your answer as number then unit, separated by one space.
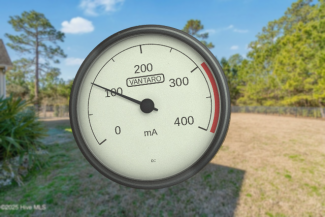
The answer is 100 mA
